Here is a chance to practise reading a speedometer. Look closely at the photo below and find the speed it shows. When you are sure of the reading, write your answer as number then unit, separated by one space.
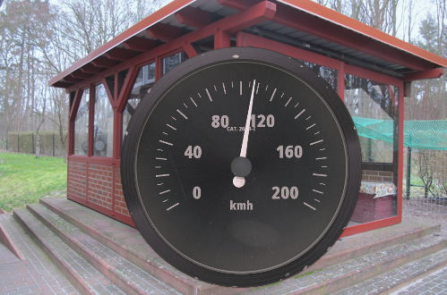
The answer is 107.5 km/h
